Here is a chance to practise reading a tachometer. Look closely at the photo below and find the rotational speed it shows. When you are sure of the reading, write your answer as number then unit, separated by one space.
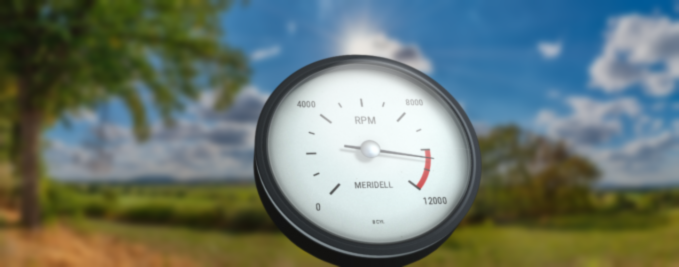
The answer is 10500 rpm
